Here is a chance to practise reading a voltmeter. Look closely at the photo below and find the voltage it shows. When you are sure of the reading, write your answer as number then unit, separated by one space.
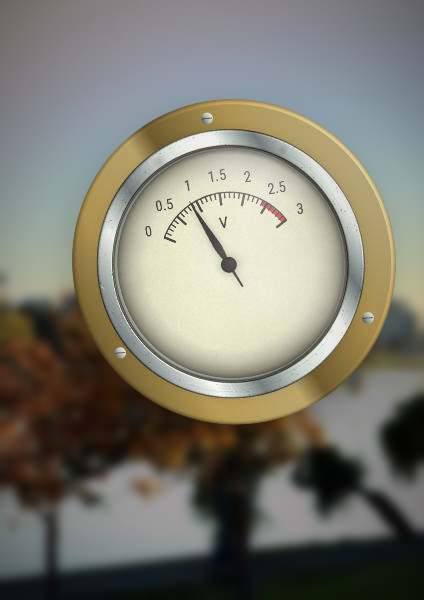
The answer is 0.9 V
